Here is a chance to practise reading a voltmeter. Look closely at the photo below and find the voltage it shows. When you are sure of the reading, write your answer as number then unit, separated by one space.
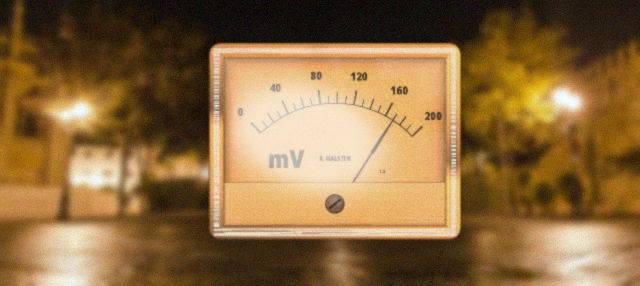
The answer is 170 mV
